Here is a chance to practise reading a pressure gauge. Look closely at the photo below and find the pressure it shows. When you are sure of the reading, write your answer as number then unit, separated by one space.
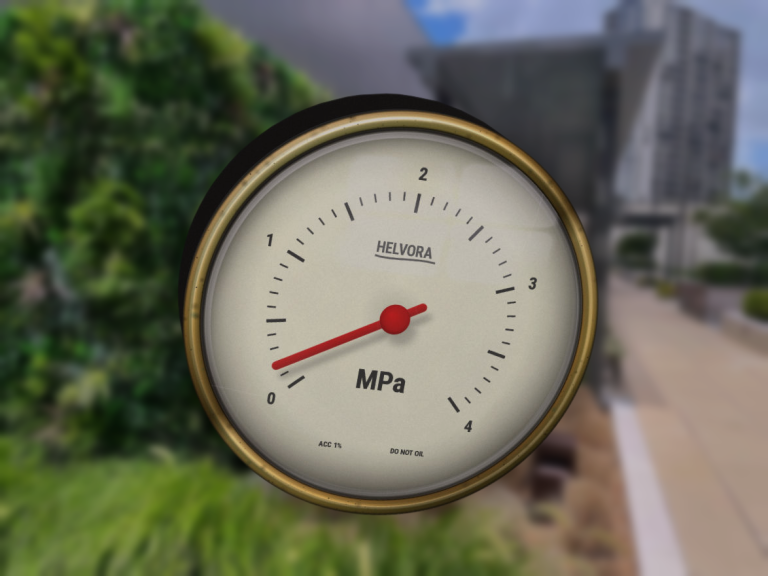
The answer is 0.2 MPa
